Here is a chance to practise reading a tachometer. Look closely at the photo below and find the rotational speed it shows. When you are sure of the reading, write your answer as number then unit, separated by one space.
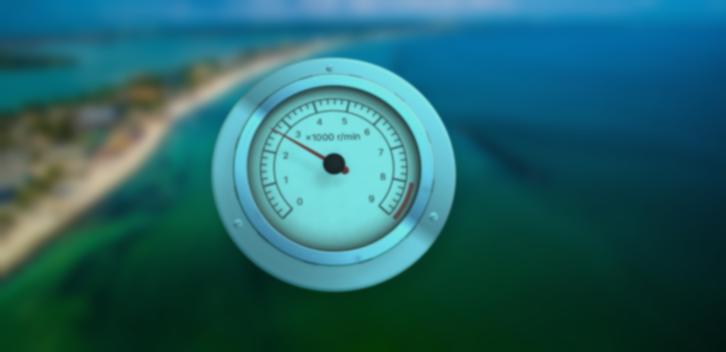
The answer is 2600 rpm
